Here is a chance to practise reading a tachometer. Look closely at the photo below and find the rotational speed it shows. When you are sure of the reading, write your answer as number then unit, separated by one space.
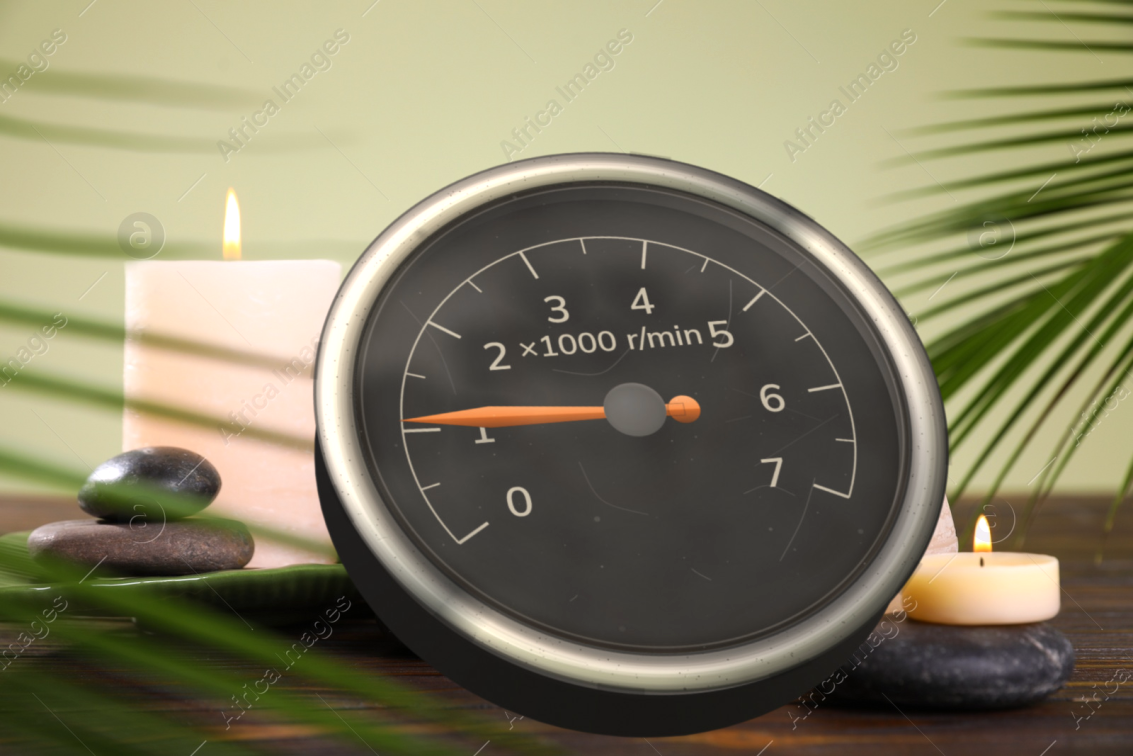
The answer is 1000 rpm
